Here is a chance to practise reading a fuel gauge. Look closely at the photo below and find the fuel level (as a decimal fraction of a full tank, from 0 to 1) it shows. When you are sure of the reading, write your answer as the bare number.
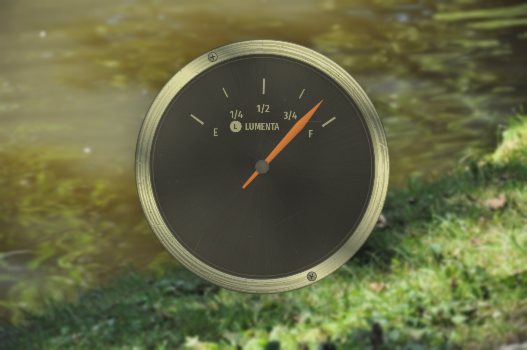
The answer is 0.875
